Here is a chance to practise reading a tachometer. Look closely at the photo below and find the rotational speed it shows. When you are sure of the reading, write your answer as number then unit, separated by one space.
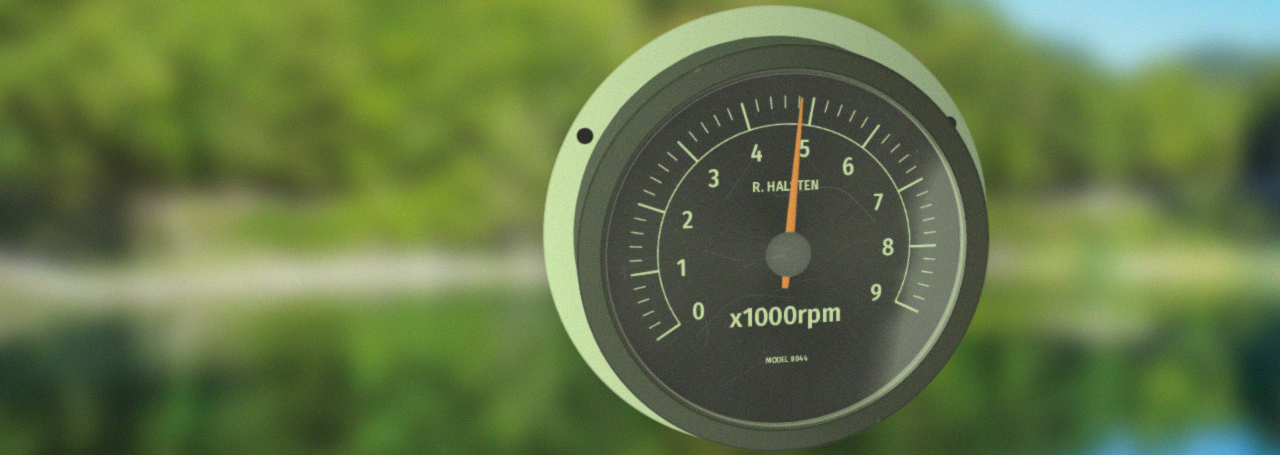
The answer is 4800 rpm
